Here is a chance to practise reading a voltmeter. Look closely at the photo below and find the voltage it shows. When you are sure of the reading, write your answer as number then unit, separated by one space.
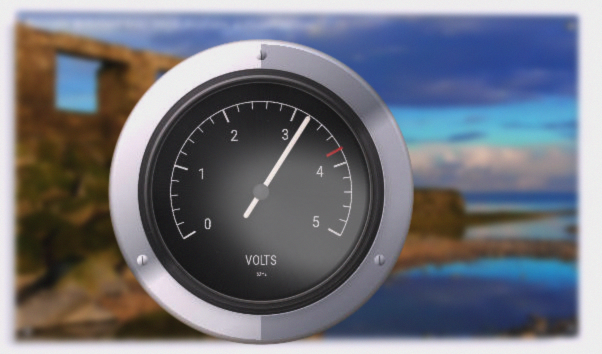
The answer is 3.2 V
